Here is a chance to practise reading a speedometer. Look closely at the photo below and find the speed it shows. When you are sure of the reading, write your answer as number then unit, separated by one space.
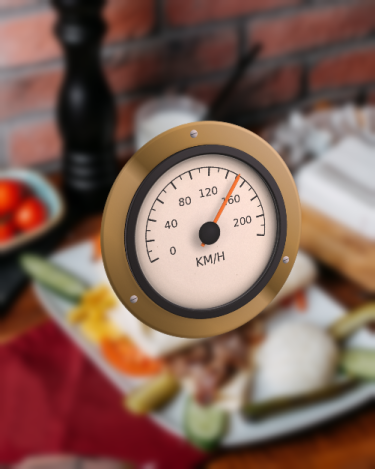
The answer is 150 km/h
